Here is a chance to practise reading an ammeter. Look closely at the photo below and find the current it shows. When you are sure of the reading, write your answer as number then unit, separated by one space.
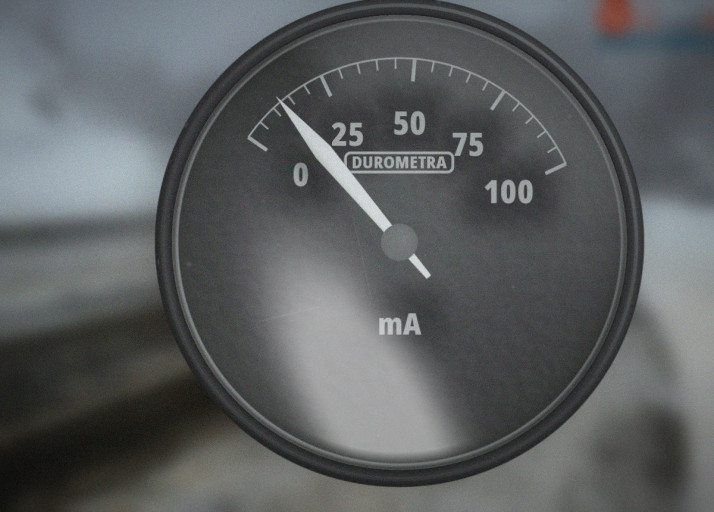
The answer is 12.5 mA
